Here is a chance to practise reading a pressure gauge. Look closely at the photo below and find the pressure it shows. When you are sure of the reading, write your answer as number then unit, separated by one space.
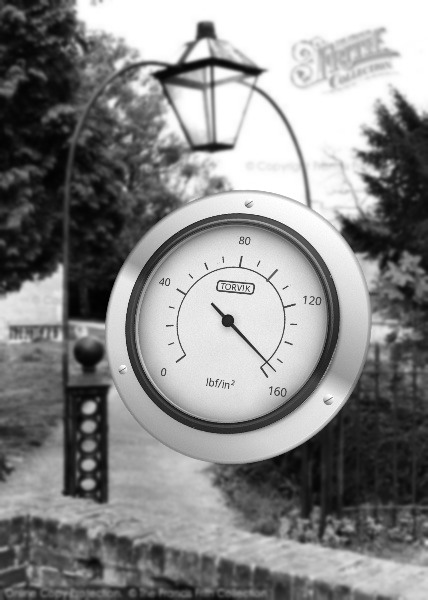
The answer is 155 psi
